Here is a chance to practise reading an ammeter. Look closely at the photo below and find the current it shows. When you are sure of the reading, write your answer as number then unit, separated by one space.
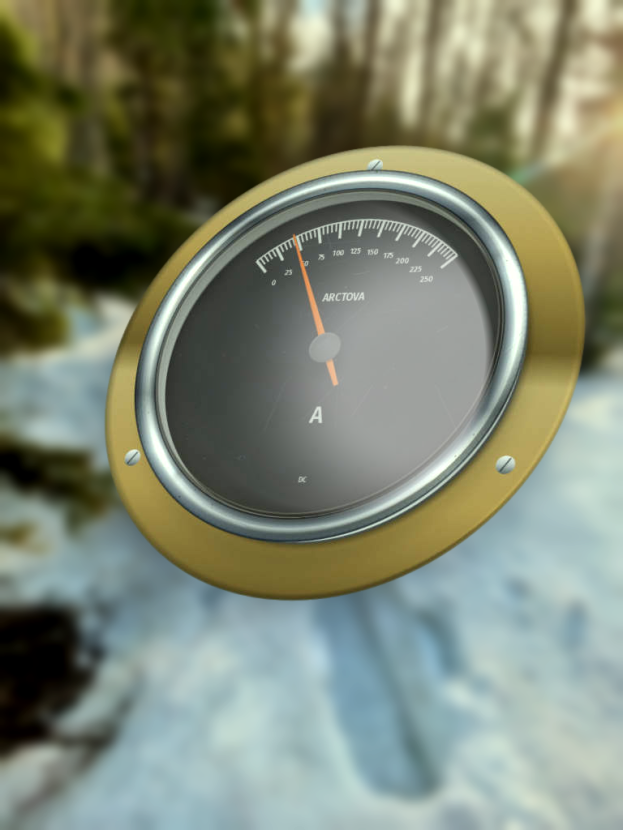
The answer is 50 A
